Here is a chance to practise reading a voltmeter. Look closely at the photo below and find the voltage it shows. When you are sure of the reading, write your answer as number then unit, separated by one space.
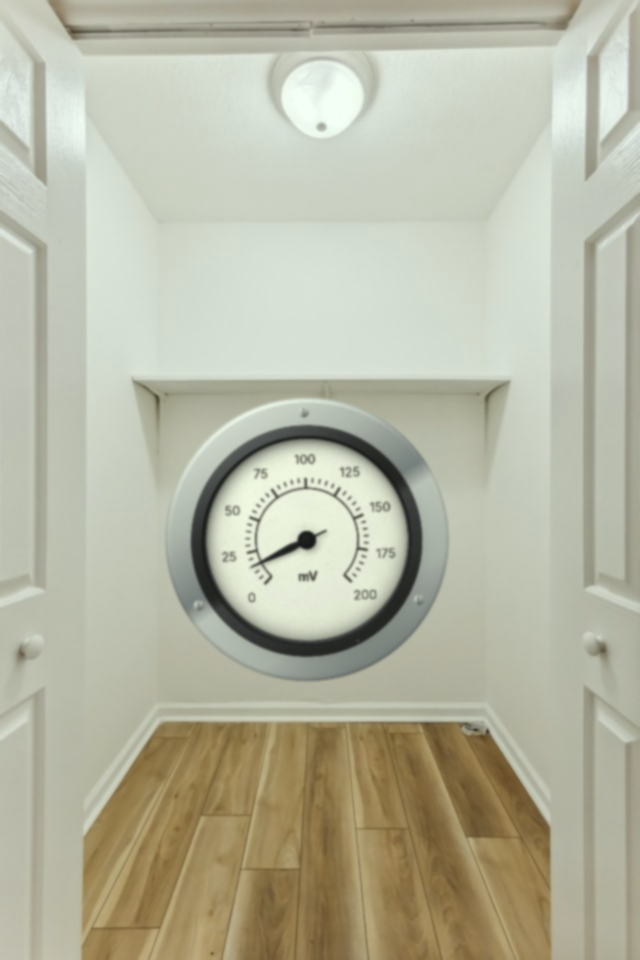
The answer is 15 mV
